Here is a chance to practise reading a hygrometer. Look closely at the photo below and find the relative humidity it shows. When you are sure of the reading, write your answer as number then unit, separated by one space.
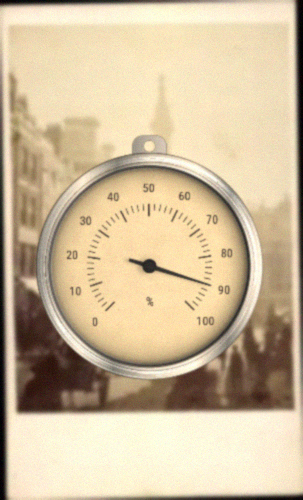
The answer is 90 %
